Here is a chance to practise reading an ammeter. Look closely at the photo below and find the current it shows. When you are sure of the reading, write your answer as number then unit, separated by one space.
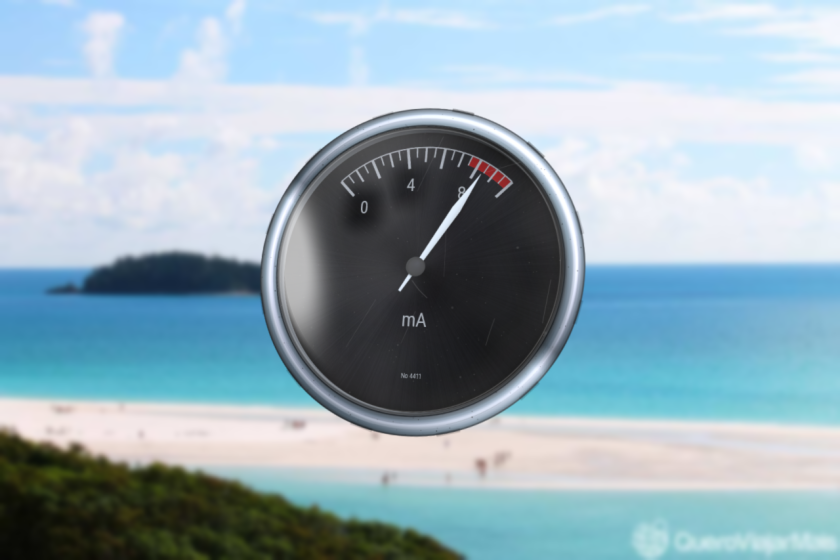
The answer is 8.5 mA
